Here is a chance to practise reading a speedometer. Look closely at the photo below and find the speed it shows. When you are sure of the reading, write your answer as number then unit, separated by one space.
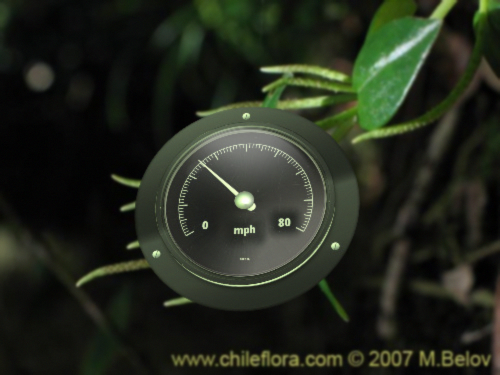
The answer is 25 mph
